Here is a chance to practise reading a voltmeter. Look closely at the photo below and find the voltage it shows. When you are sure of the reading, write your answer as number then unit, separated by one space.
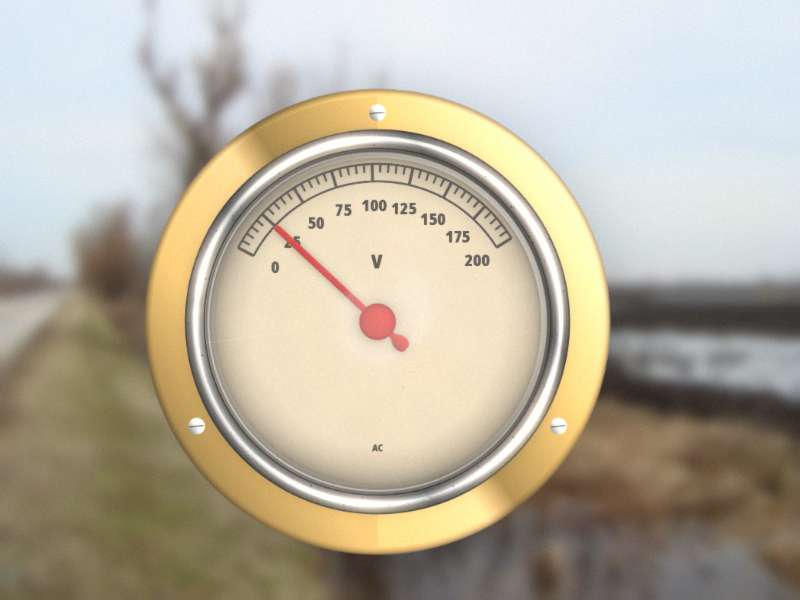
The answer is 25 V
